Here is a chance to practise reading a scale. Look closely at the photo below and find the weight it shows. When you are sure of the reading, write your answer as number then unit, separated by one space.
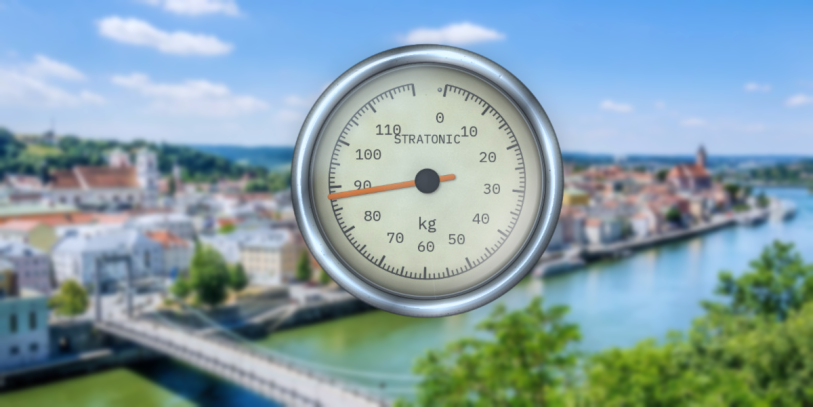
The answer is 88 kg
